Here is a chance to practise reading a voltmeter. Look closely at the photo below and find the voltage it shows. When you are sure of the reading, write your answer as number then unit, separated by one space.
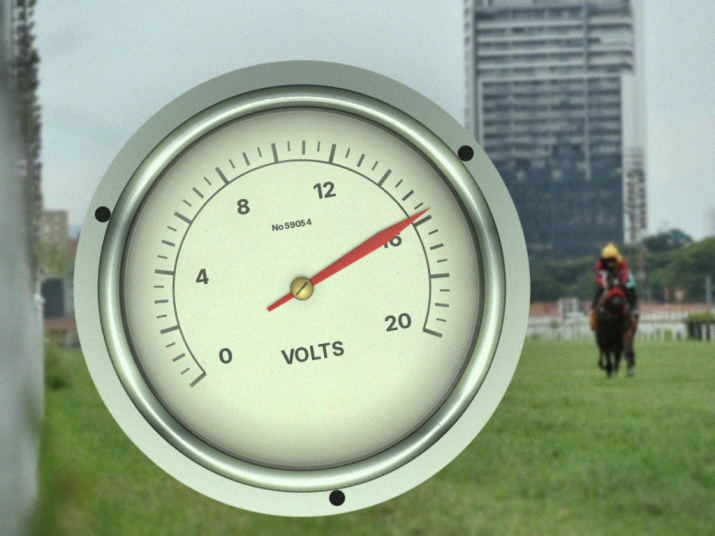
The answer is 15.75 V
